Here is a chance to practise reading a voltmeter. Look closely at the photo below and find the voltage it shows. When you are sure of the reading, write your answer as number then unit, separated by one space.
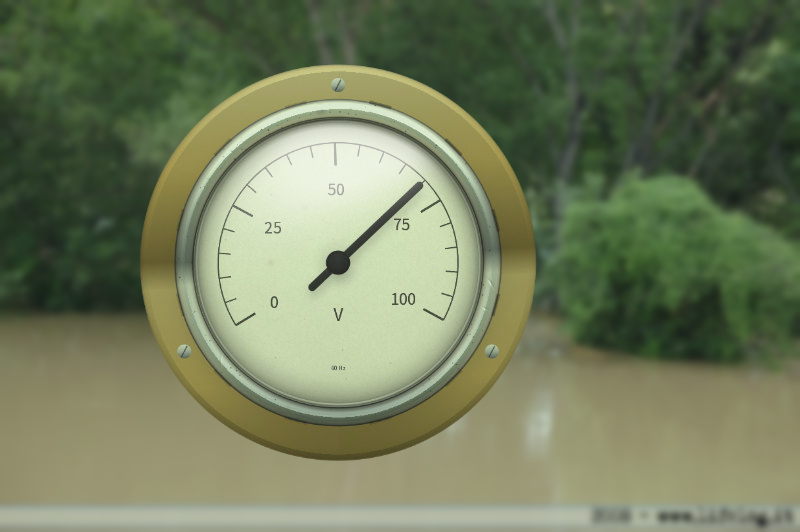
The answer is 70 V
